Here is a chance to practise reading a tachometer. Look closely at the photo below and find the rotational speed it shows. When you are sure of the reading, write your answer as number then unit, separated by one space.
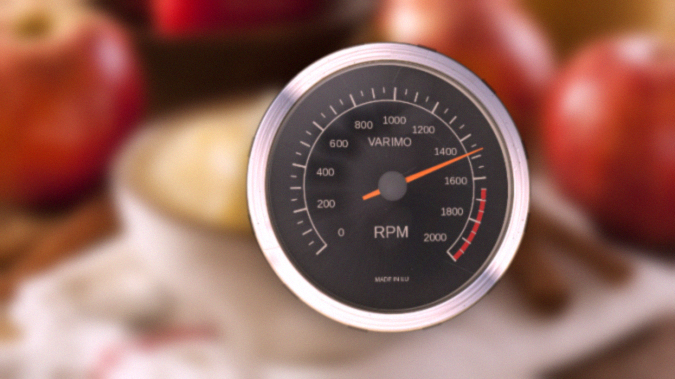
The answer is 1475 rpm
